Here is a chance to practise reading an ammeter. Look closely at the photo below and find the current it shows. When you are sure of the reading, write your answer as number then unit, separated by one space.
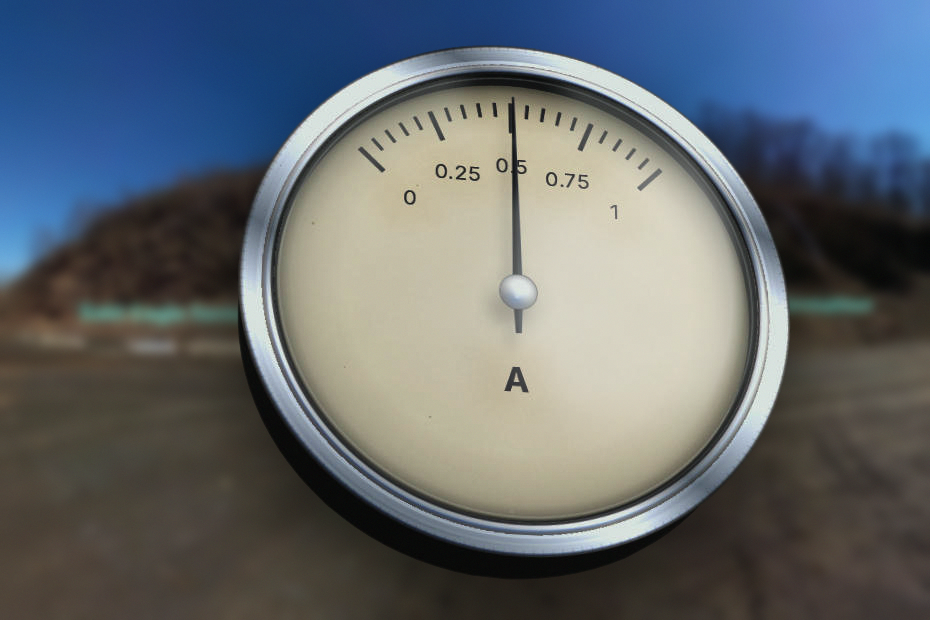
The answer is 0.5 A
